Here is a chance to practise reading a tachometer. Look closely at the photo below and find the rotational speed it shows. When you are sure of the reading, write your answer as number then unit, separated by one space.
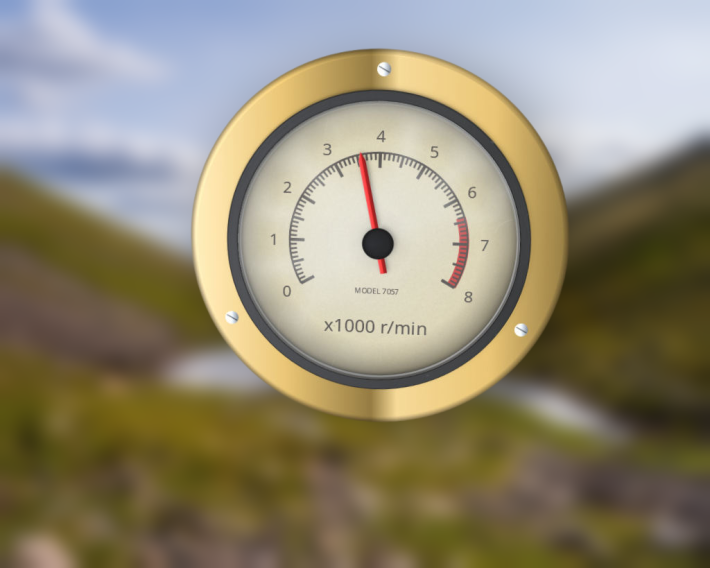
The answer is 3600 rpm
